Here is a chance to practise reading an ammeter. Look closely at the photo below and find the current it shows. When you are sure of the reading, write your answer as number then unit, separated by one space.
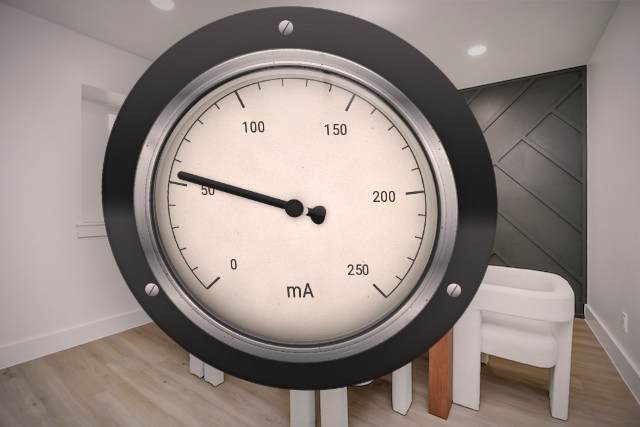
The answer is 55 mA
